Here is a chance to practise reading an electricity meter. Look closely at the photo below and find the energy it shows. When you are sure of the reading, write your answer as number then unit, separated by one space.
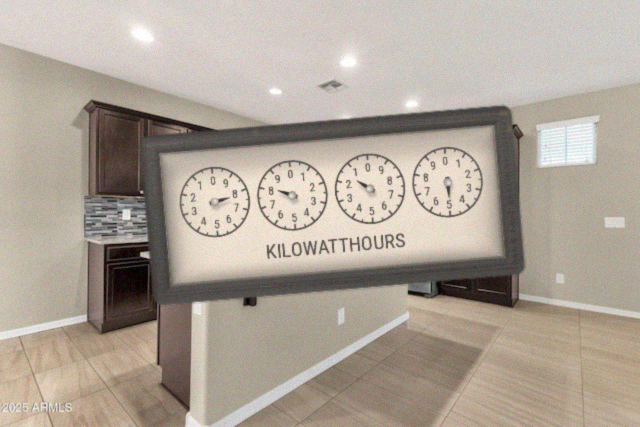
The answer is 7815 kWh
